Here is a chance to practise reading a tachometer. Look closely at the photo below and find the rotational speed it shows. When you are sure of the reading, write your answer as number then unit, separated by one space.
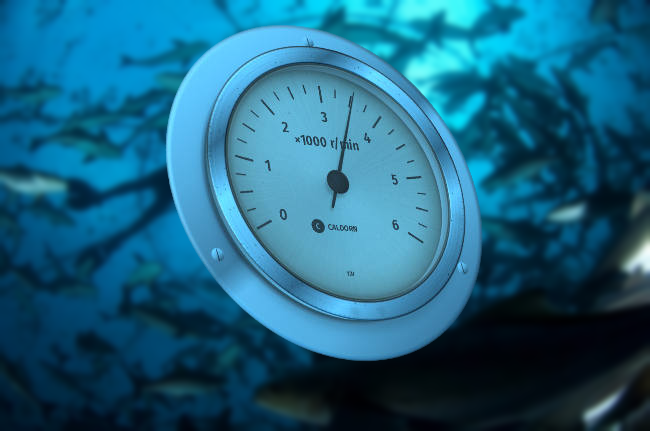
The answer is 3500 rpm
